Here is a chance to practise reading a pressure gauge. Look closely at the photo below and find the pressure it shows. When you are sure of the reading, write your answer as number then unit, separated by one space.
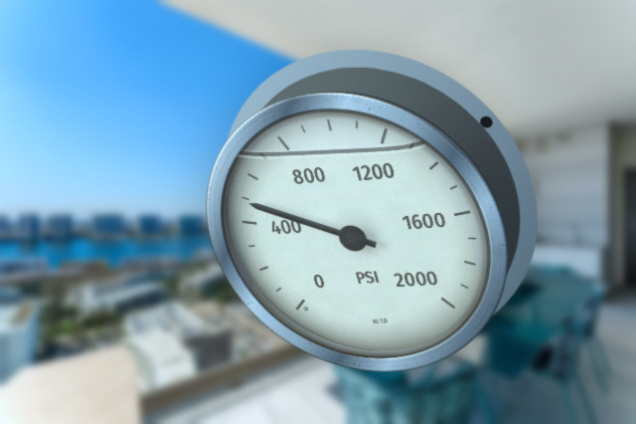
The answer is 500 psi
